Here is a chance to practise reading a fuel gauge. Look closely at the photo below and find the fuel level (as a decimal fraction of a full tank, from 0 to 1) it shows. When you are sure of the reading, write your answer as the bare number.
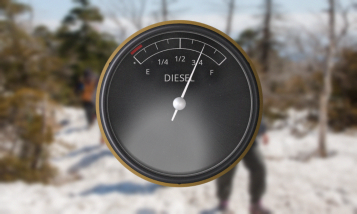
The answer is 0.75
